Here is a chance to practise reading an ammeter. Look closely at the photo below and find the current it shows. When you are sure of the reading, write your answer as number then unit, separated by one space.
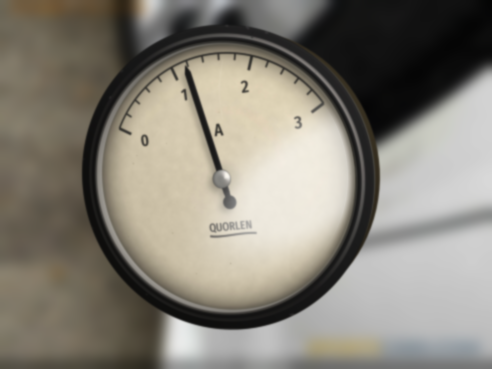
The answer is 1.2 A
